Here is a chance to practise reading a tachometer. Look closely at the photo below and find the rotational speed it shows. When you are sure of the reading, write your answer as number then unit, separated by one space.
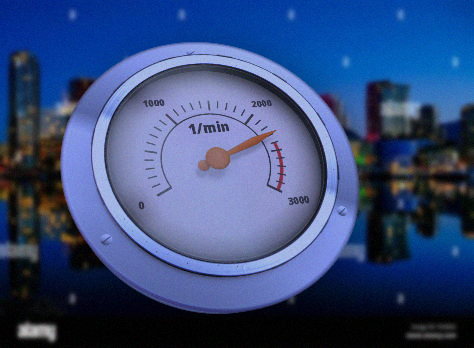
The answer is 2300 rpm
